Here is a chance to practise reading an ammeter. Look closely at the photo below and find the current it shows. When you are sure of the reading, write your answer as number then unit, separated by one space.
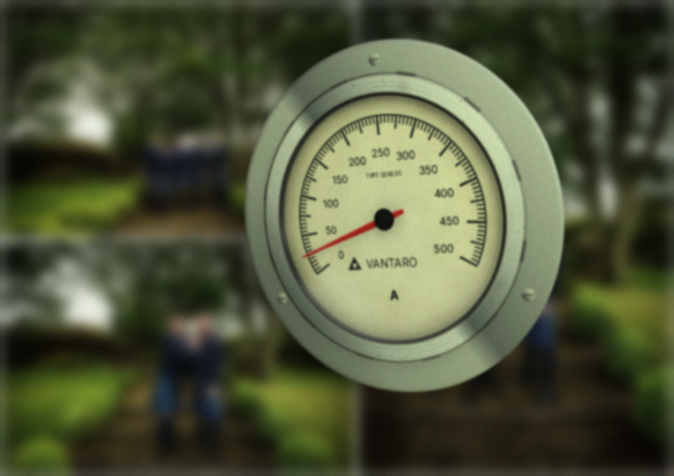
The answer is 25 A
